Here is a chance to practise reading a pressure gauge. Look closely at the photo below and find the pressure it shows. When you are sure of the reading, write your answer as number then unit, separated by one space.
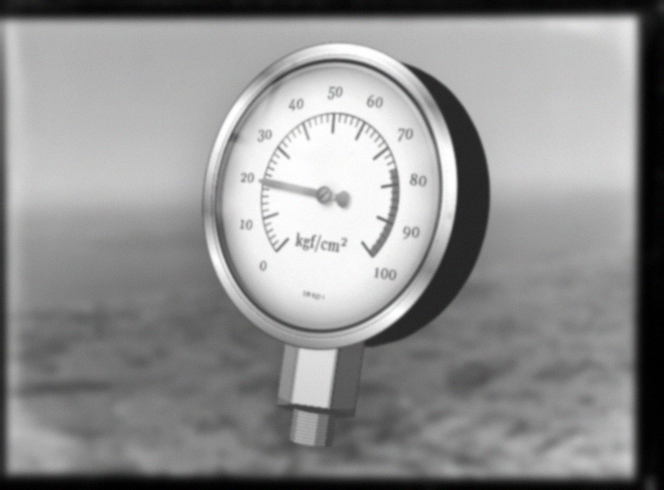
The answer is 20 kg/cm²
